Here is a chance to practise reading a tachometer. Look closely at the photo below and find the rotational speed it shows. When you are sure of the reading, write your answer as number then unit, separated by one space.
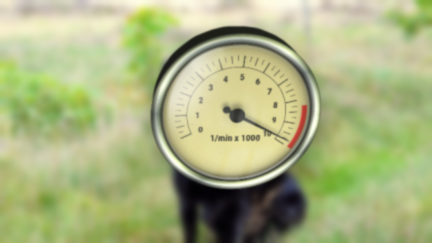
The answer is 9750 rpm
